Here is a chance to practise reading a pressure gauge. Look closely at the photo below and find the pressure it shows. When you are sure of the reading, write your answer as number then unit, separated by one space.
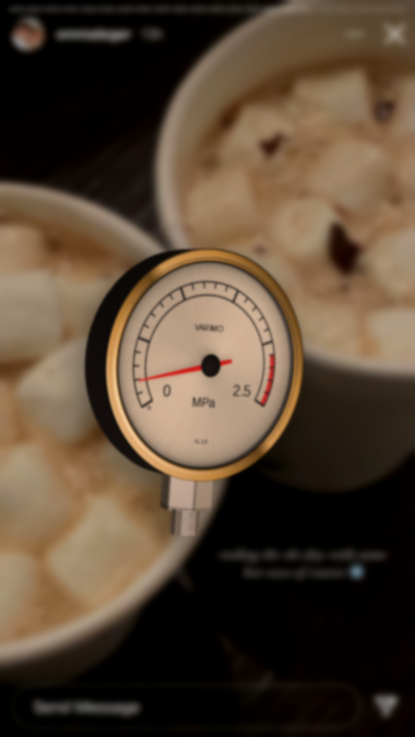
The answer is 0.2 MPa
